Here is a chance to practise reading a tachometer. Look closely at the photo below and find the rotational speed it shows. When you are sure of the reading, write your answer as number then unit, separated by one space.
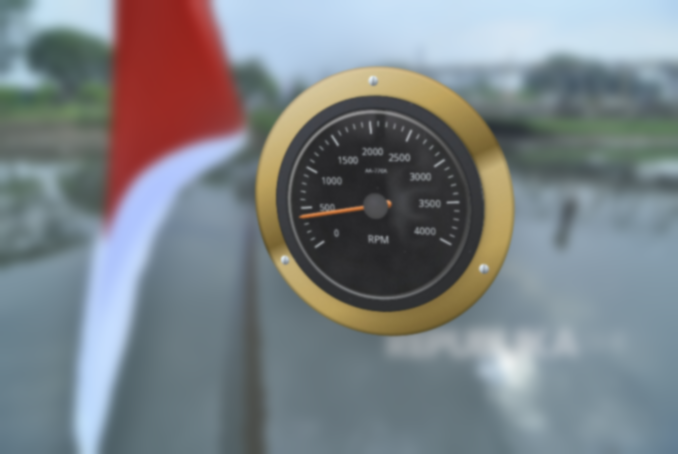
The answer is 400 rpm
